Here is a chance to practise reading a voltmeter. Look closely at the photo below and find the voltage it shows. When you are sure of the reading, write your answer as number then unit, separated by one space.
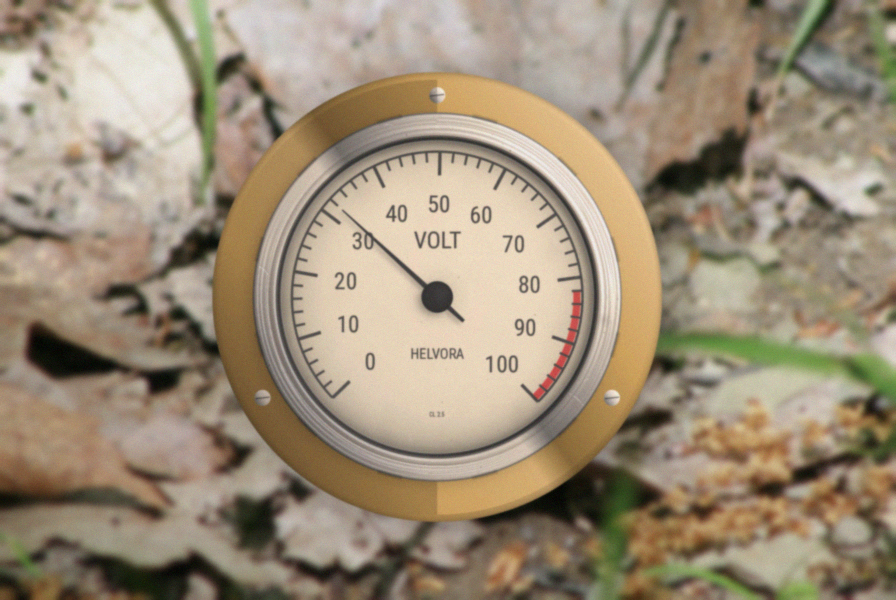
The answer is 32 V
